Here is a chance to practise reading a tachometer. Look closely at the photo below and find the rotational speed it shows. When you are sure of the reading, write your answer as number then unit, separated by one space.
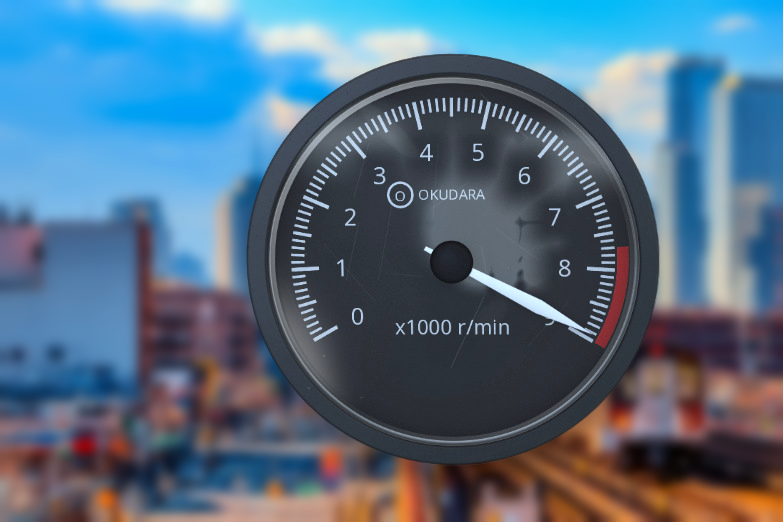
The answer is 8900 rpm
